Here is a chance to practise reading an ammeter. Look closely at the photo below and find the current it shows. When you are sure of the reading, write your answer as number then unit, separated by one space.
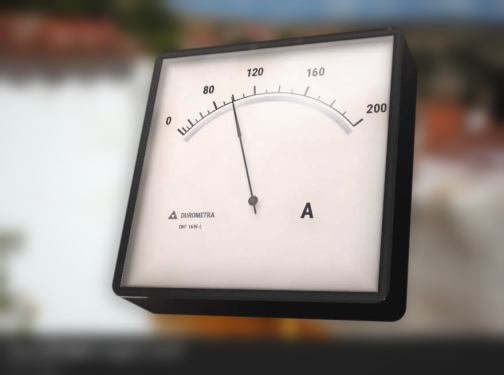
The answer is 100 A
